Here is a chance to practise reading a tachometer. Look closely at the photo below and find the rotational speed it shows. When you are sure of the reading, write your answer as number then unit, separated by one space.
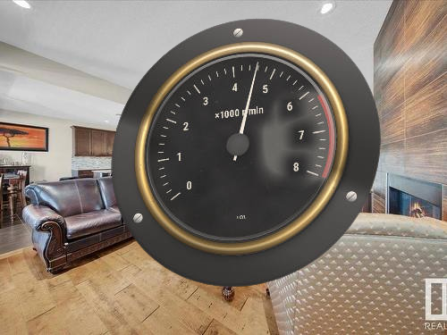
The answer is 4600 rpm
